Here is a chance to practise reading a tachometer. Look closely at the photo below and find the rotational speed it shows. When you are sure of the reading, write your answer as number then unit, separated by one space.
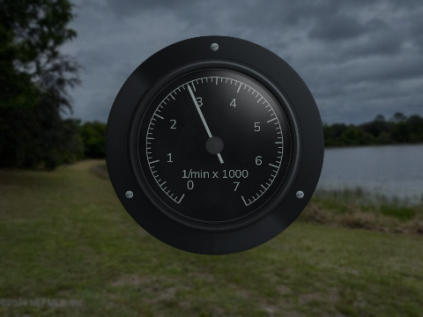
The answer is 2900 rpm
